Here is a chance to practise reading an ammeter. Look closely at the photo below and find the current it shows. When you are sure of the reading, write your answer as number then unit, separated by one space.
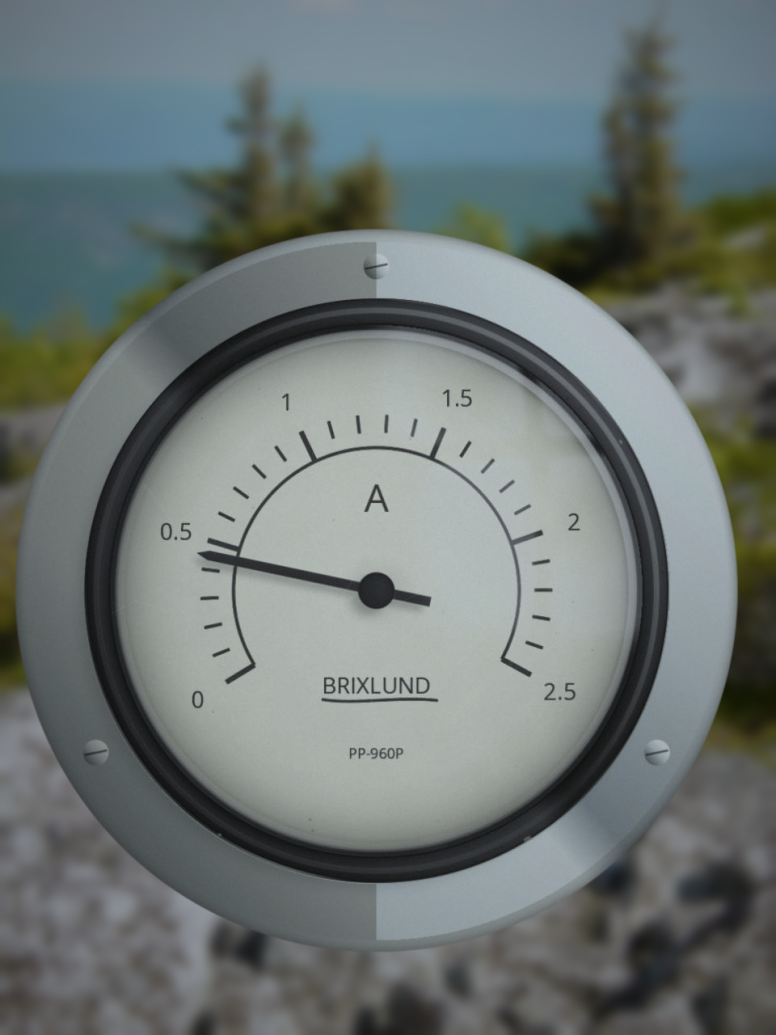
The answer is 0.45 A
